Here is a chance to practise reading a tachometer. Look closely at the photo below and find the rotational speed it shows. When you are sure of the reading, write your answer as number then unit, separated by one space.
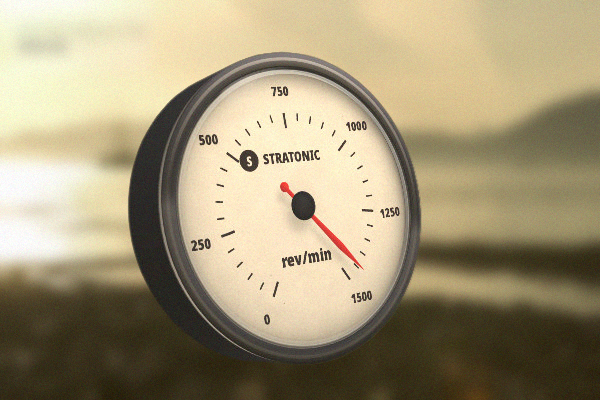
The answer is 1450 rpm
